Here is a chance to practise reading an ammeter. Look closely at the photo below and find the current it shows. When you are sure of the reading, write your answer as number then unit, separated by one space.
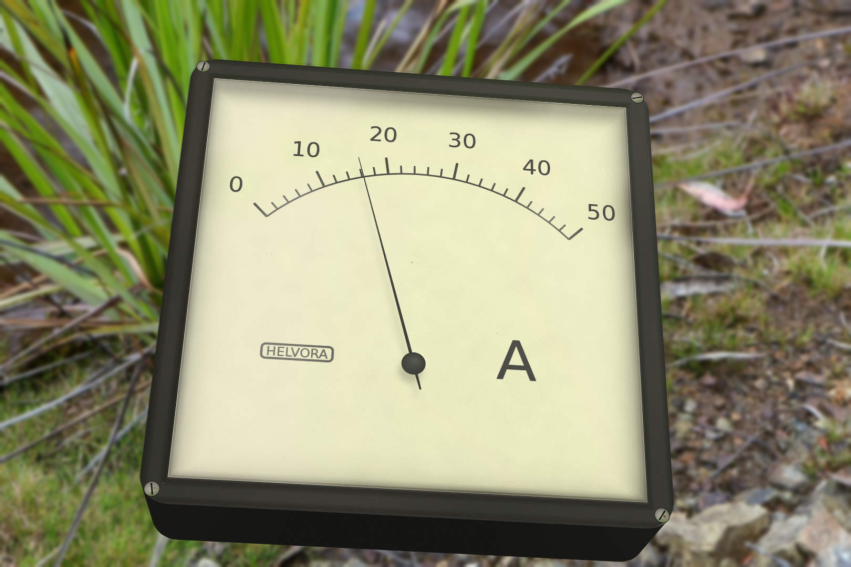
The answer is 16 A
